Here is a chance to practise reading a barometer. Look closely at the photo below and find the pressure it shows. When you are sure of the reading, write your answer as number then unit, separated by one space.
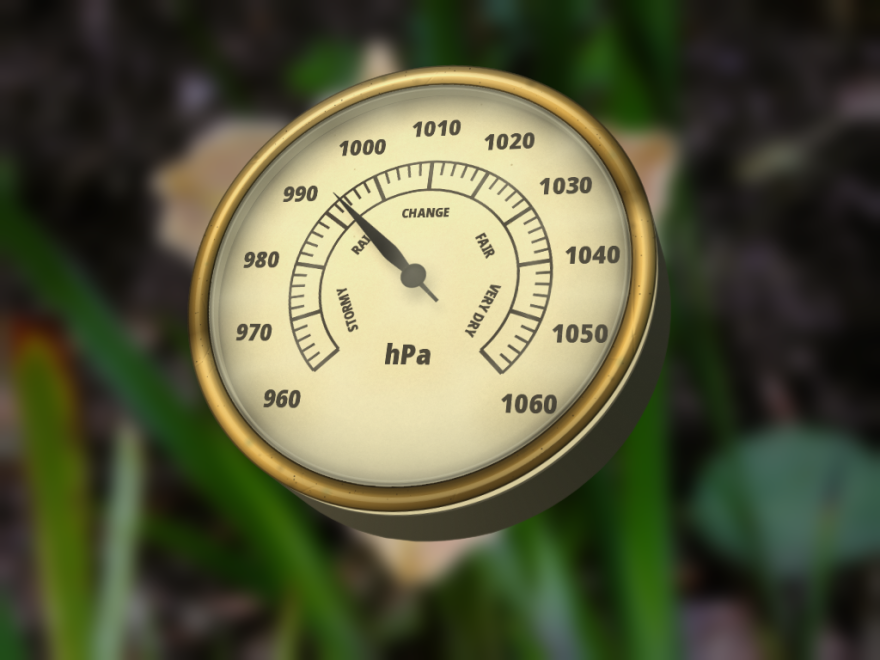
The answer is 993 hPa
